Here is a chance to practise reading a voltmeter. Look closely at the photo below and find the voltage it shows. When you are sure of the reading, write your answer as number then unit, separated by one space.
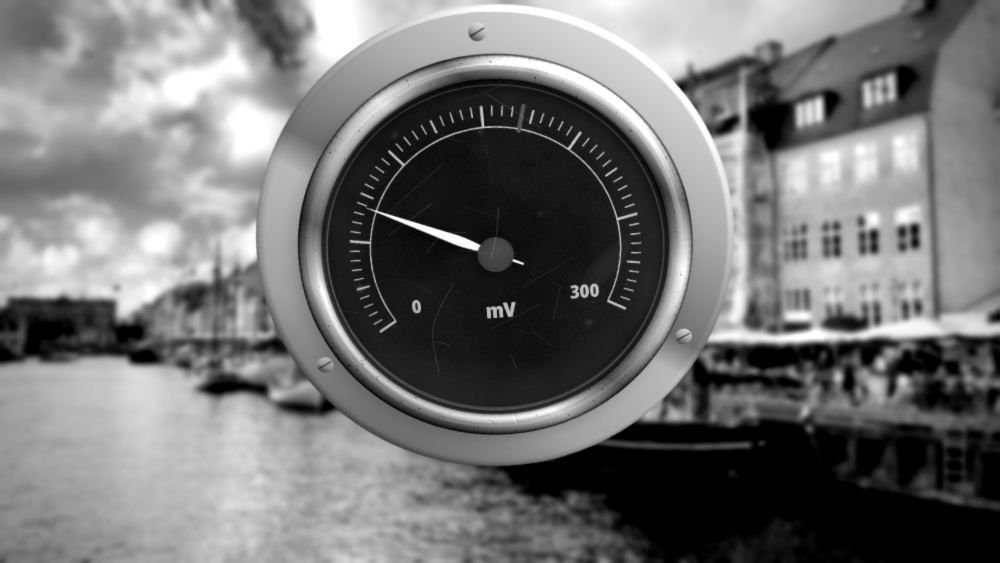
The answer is 70 mV
